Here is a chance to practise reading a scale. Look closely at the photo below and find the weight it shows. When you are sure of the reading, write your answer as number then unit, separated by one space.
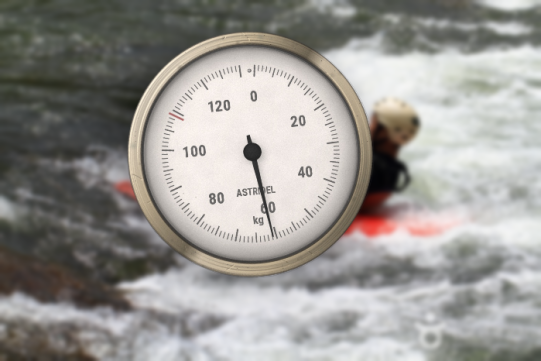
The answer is 61 kg
